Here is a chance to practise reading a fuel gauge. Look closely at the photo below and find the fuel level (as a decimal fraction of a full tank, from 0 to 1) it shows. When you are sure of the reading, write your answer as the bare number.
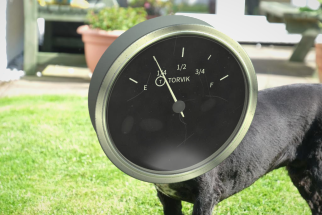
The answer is 0.25
